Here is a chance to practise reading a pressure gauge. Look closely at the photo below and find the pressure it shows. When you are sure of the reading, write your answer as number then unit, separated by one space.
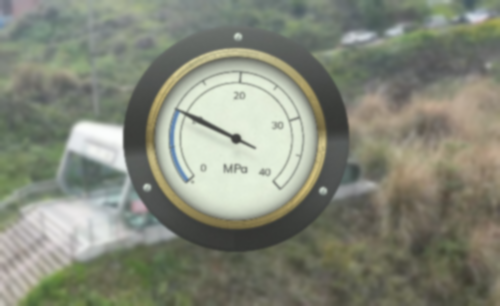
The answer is 10 MPa
